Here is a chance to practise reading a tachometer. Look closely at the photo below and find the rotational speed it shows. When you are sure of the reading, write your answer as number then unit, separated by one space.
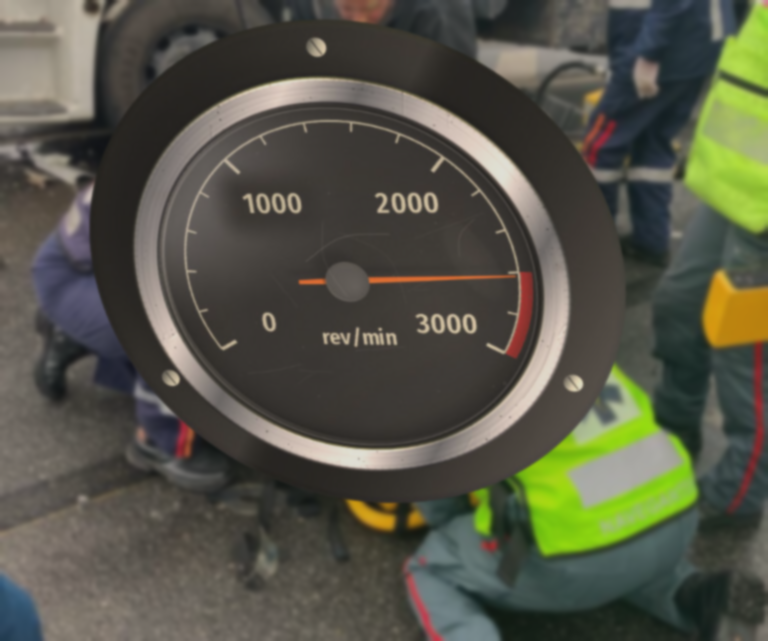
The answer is 2600 rpm
